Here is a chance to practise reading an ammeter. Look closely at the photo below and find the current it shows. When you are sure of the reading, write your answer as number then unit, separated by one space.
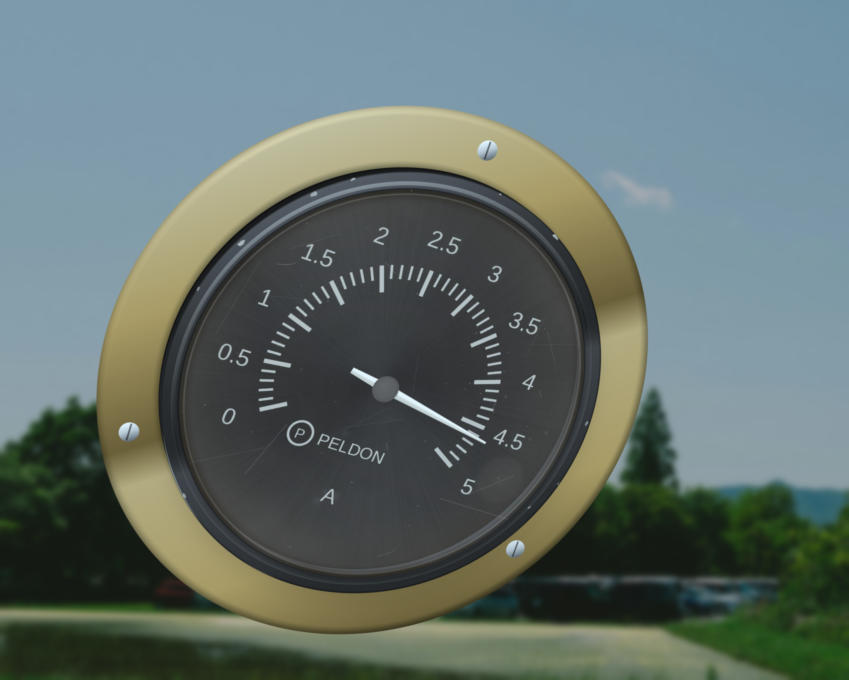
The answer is 4.6 A
